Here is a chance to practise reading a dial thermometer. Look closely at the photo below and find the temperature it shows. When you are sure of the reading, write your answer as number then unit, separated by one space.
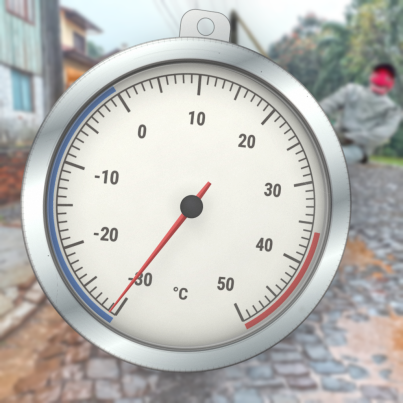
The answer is -29 °C
